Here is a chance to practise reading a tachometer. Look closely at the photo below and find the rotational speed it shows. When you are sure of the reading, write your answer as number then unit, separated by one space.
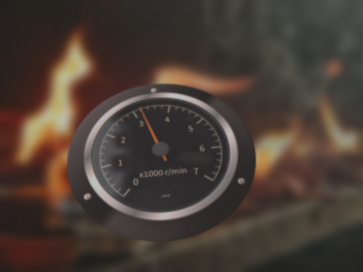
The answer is 3200 rpm
